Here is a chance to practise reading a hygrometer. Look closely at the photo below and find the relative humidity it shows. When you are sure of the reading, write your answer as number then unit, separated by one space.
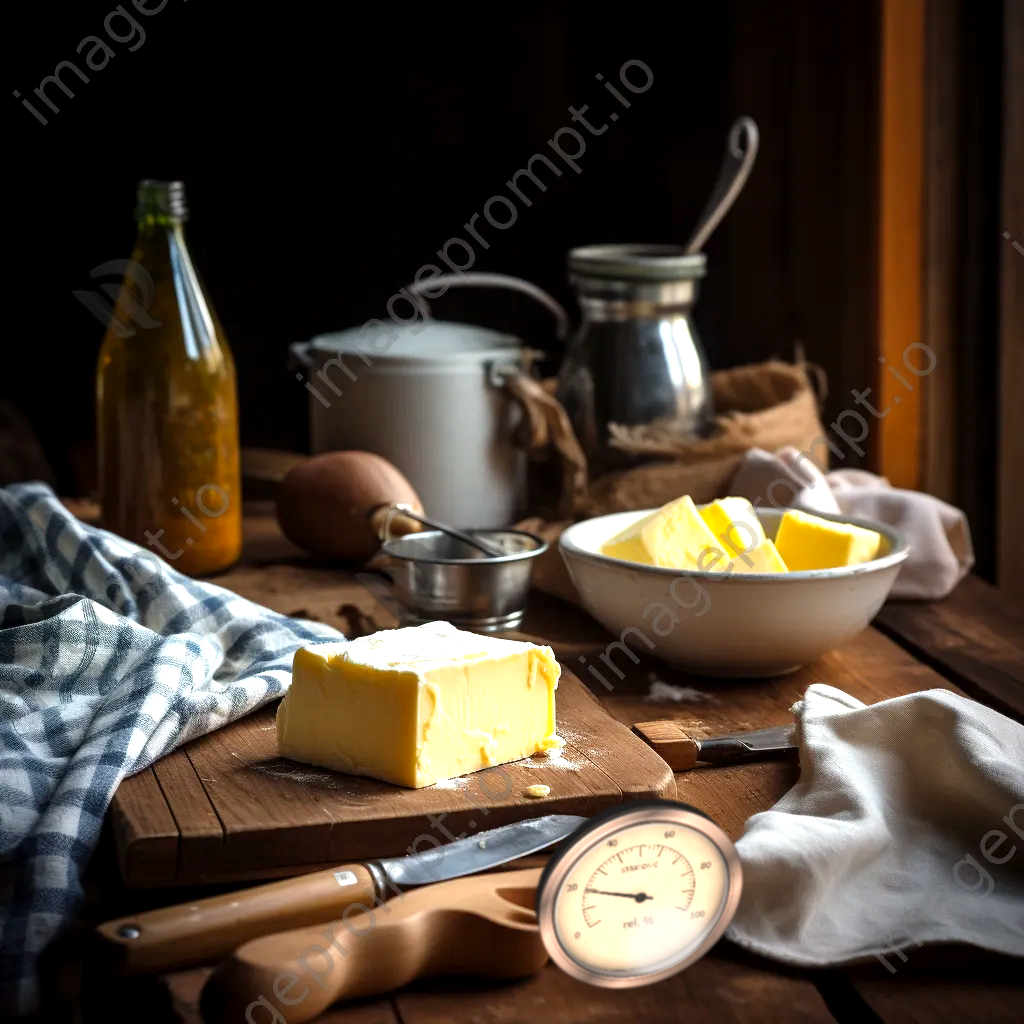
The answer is 20 %
